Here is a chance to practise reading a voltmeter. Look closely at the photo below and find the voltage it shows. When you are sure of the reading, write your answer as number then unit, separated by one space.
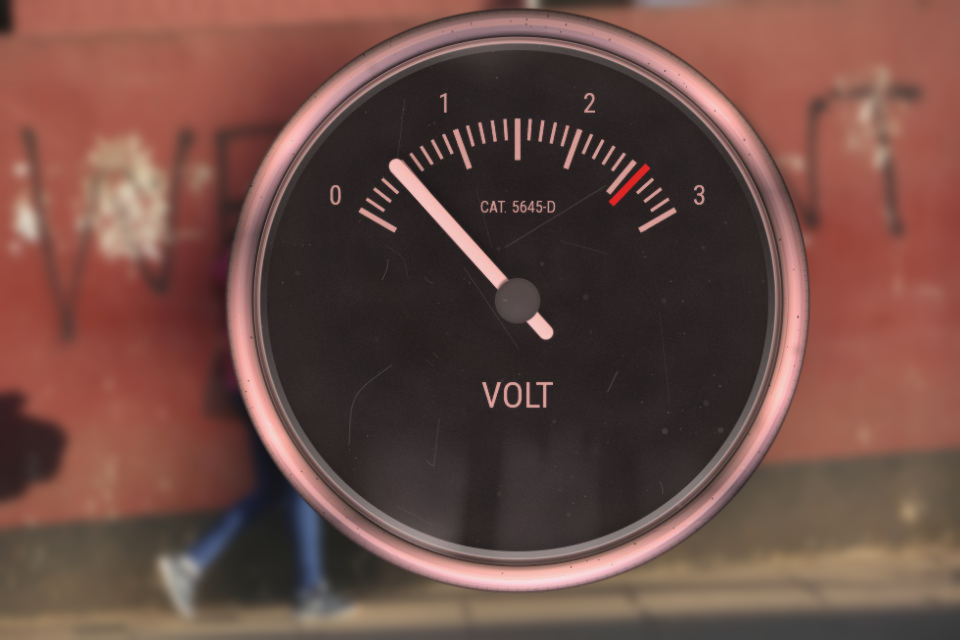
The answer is 0.45 V
